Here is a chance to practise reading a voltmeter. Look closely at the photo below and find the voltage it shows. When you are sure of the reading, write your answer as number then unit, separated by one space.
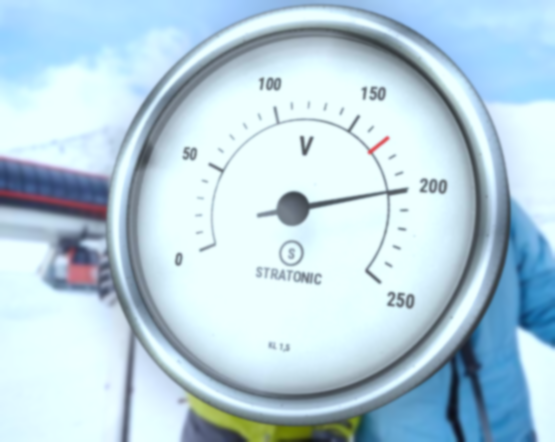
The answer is 200 V
